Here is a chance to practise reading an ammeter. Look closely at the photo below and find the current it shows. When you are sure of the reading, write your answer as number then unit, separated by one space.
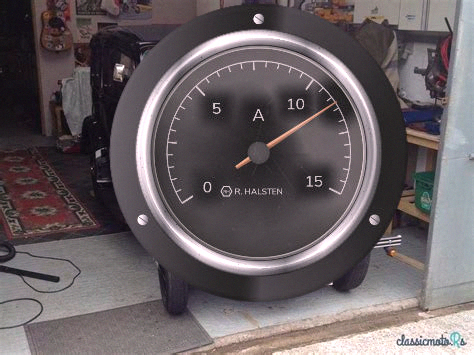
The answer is 11.25 A
